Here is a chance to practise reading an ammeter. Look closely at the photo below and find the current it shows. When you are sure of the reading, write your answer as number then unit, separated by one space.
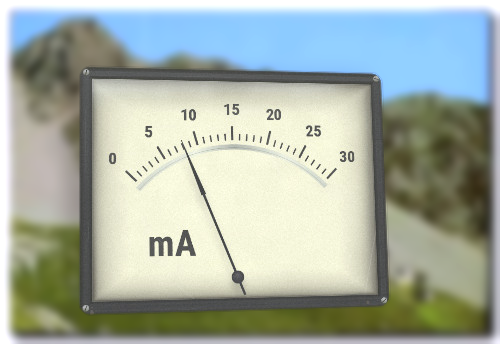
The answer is 8 mA
